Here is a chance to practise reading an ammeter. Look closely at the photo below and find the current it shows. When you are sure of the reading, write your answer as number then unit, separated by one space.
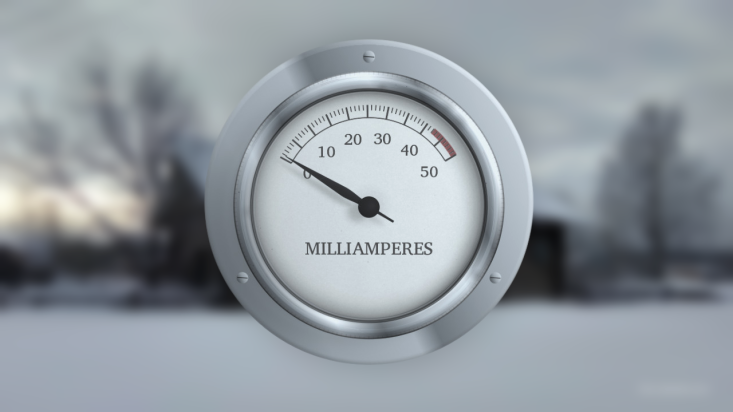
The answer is 1 mA
